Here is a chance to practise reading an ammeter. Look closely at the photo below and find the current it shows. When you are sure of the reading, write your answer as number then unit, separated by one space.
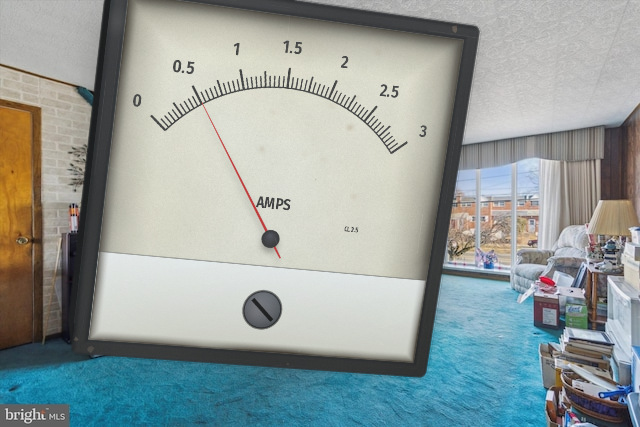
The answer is 0.5 A
